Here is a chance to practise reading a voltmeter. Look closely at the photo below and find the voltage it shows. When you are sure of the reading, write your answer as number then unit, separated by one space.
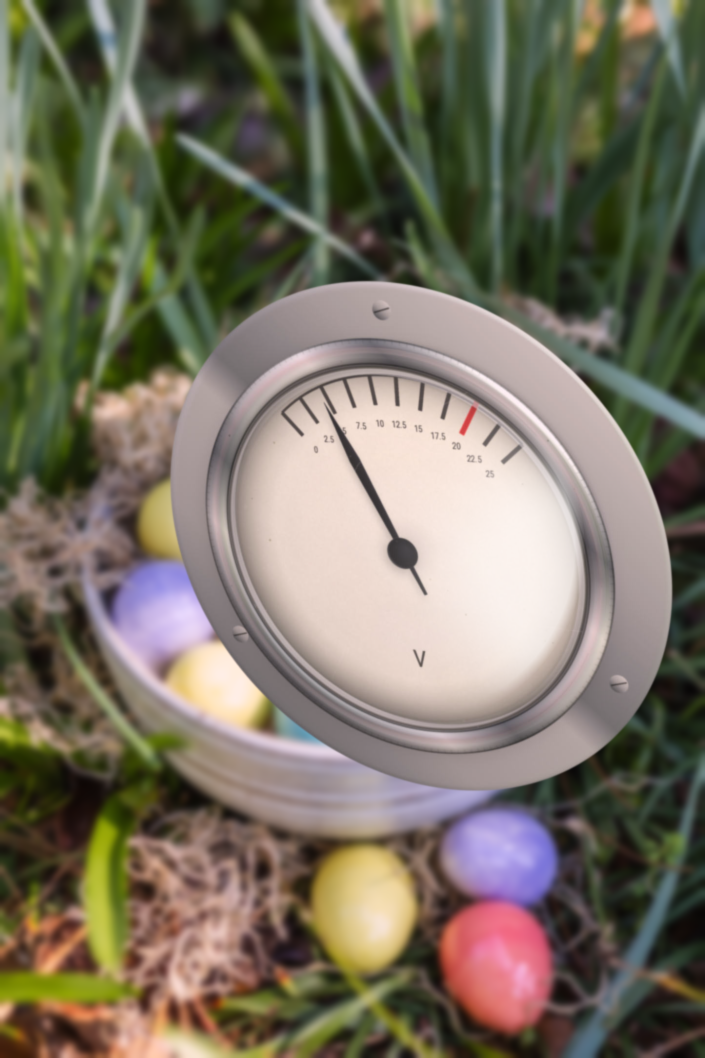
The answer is 5 V
